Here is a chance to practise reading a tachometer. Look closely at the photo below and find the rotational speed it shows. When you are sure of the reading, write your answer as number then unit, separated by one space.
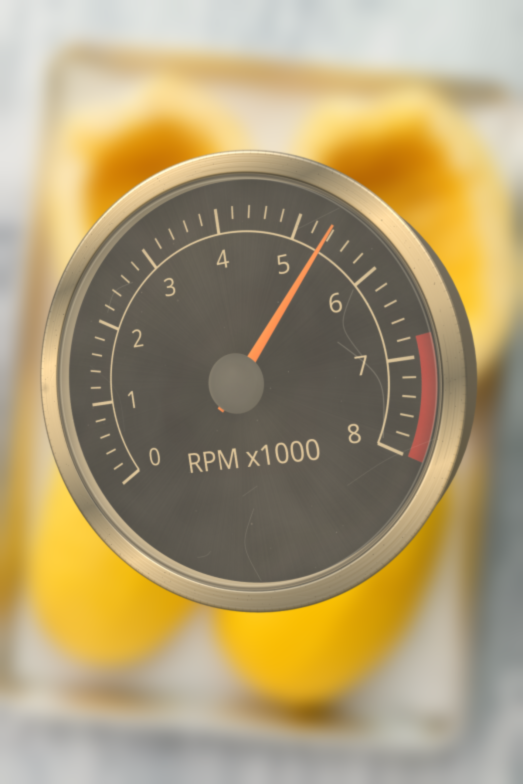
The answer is 5400 rpm
